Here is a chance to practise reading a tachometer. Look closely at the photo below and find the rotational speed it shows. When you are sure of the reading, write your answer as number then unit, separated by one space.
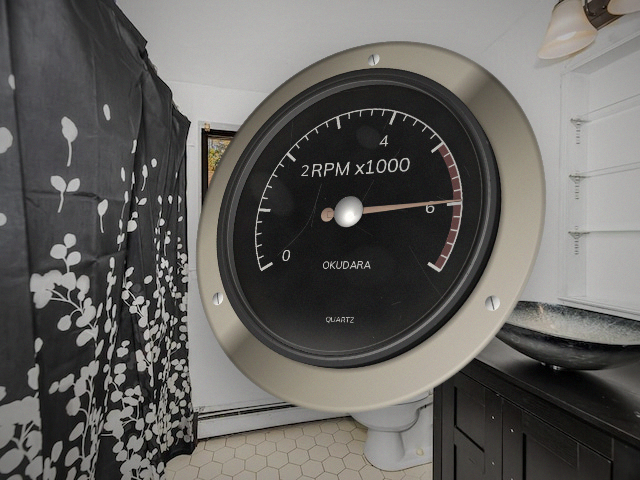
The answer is 6000 rpm
